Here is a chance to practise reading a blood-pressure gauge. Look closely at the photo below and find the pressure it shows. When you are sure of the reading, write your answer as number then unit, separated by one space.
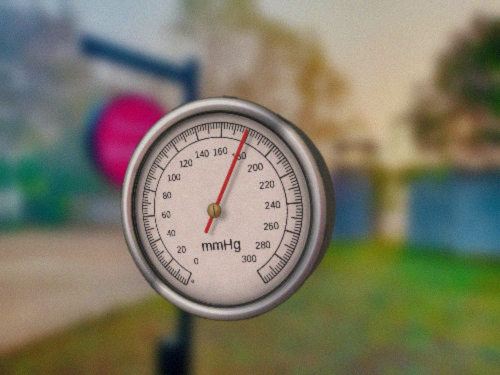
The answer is 180 mmHg
